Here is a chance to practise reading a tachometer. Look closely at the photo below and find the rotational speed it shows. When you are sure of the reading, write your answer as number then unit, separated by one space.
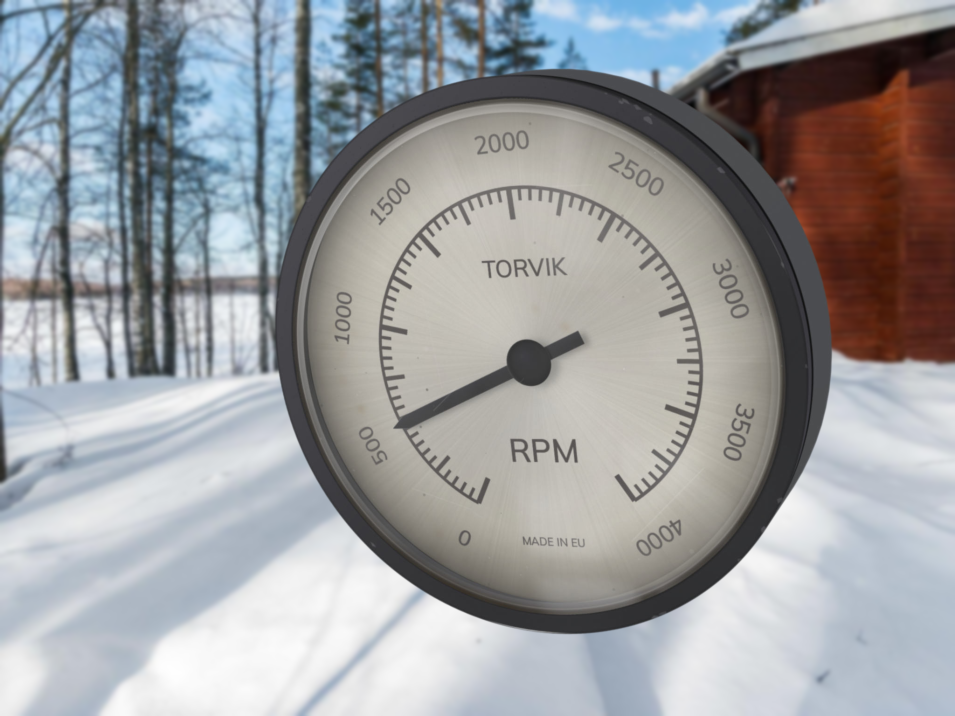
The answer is 525 rpm
